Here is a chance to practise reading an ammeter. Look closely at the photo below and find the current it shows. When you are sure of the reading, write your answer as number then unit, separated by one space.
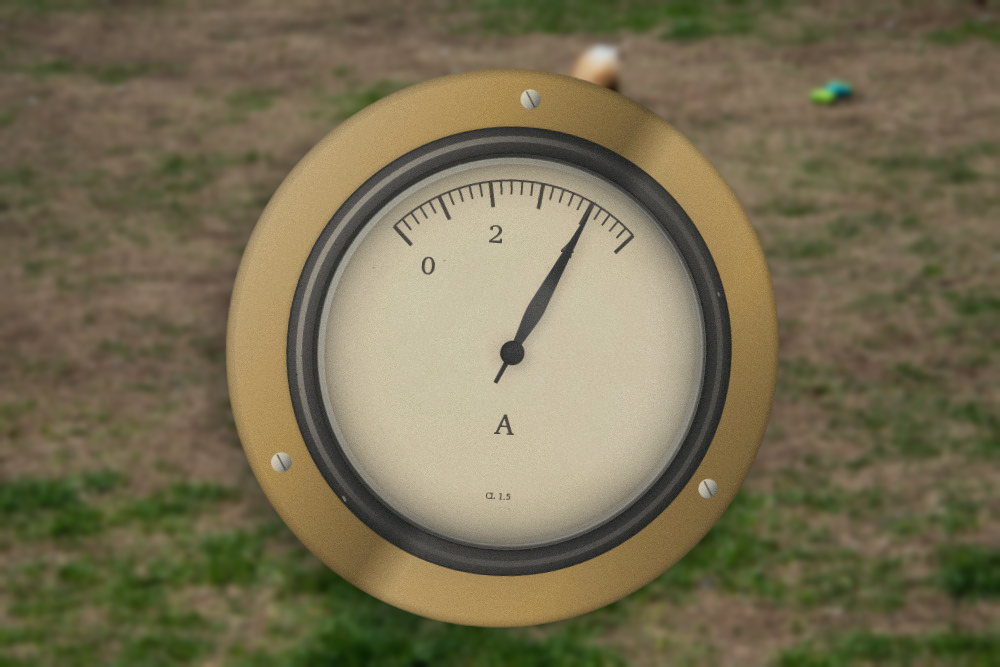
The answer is 4 A
